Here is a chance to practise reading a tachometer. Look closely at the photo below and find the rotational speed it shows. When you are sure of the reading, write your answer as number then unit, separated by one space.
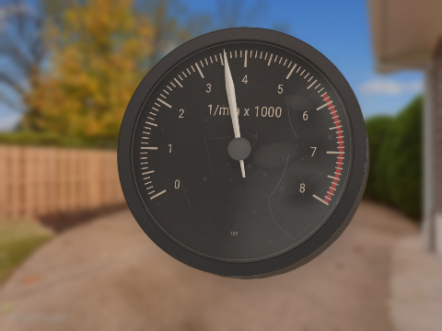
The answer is 3600 rpm
